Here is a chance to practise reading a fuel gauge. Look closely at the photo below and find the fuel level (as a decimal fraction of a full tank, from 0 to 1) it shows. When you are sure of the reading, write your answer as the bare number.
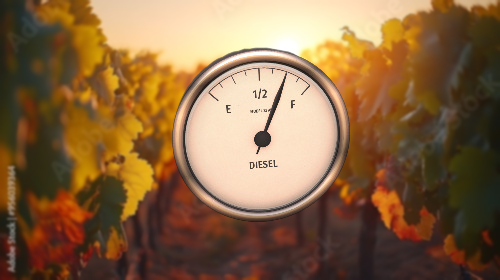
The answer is 0.75
